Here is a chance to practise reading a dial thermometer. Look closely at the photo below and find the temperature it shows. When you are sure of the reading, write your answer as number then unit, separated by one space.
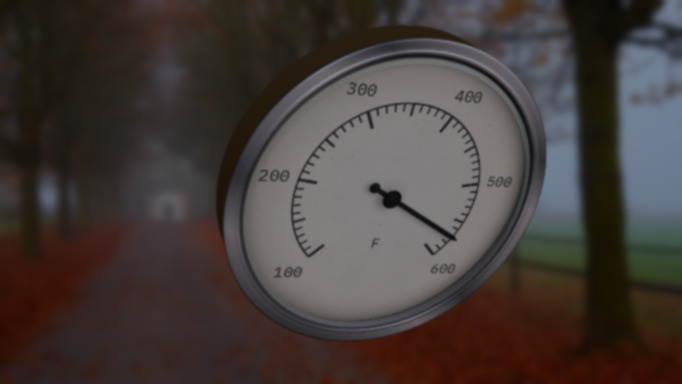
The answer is 570 °F
